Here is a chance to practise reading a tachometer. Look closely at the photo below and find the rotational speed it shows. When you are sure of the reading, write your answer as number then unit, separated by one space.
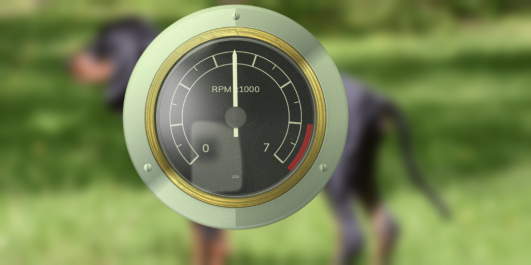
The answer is 3500 rpm
